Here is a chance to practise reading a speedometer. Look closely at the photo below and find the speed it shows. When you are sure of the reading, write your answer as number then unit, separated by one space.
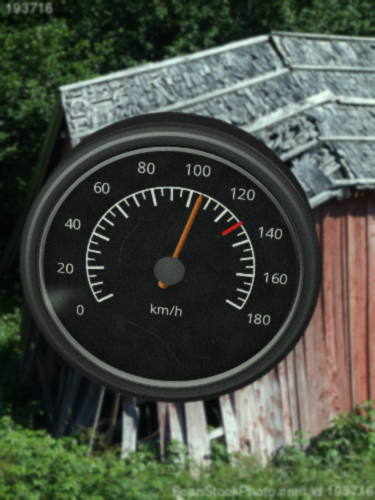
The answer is 105 km/h
